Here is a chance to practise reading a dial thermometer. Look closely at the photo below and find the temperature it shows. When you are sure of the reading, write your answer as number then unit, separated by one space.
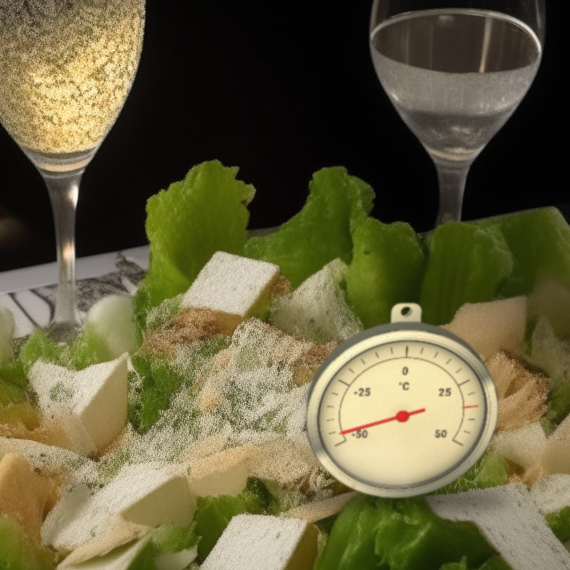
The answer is -45 °C
